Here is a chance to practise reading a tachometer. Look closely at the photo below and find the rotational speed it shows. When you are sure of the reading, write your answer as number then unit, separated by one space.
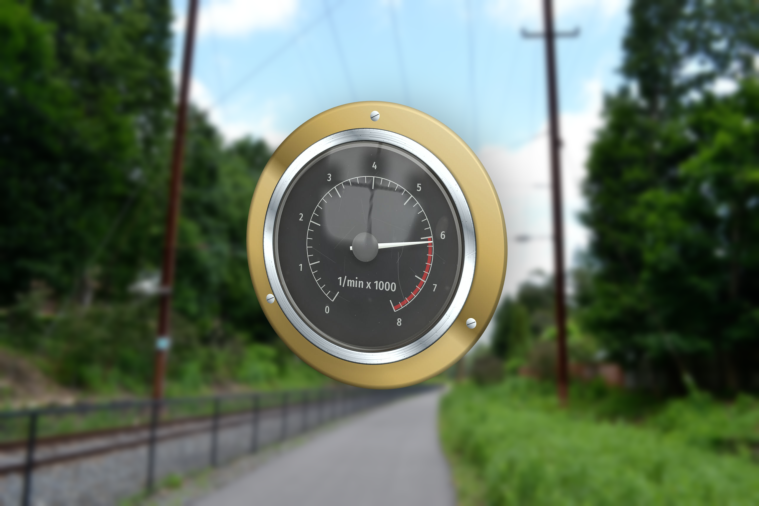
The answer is 6100 rpm
